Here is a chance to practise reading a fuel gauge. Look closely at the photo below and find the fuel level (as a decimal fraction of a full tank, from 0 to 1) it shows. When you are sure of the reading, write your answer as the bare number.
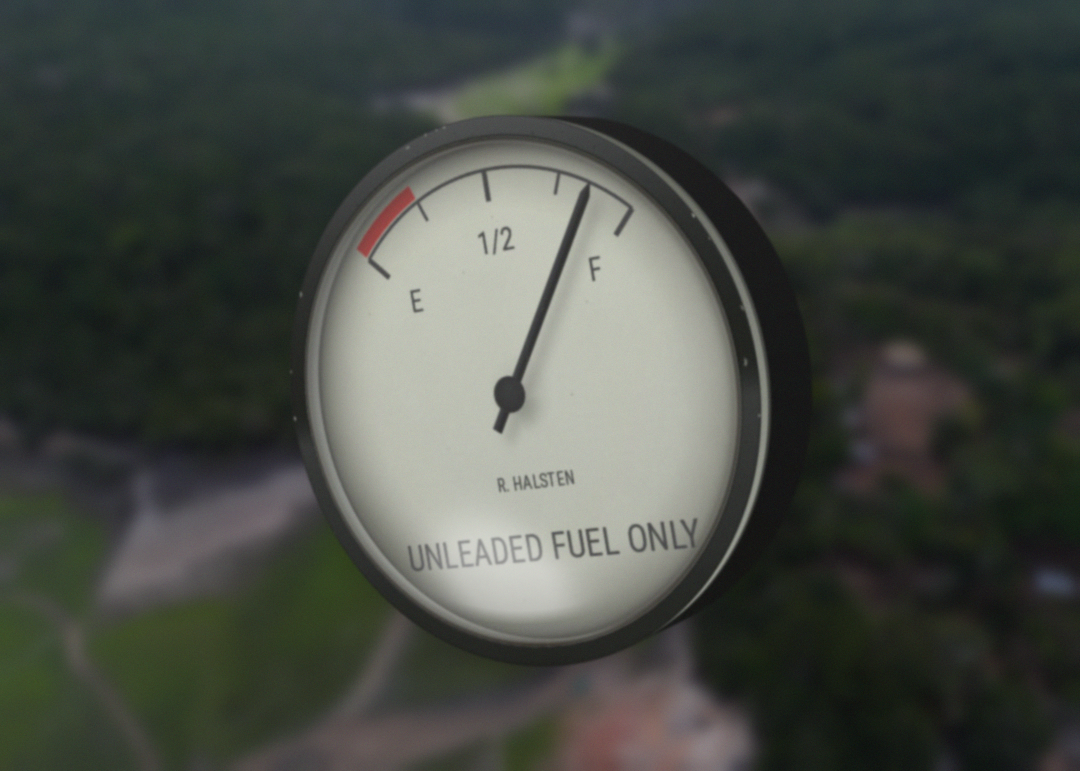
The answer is 0.875
